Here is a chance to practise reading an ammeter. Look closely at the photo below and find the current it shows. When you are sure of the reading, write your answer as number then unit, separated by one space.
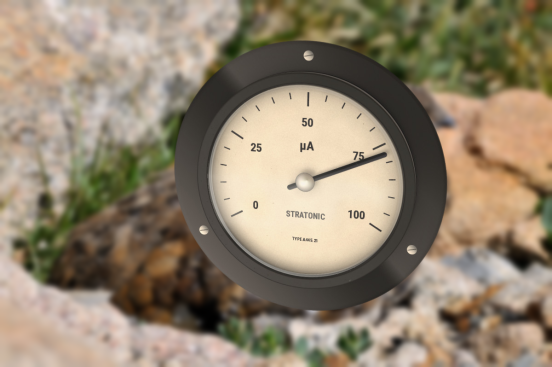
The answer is 77.5 µA
